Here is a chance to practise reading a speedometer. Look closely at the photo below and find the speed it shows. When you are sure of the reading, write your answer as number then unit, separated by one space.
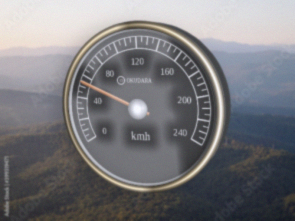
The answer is 55 km/h
